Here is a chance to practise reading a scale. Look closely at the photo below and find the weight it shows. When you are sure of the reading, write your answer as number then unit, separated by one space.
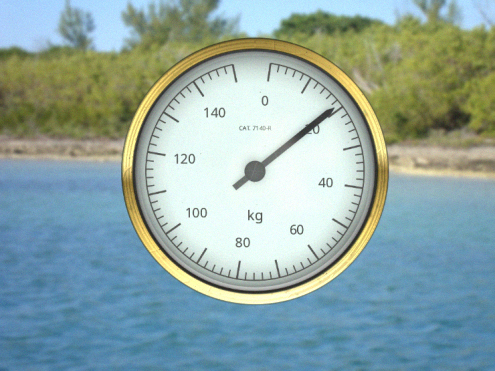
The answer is 19 kg
